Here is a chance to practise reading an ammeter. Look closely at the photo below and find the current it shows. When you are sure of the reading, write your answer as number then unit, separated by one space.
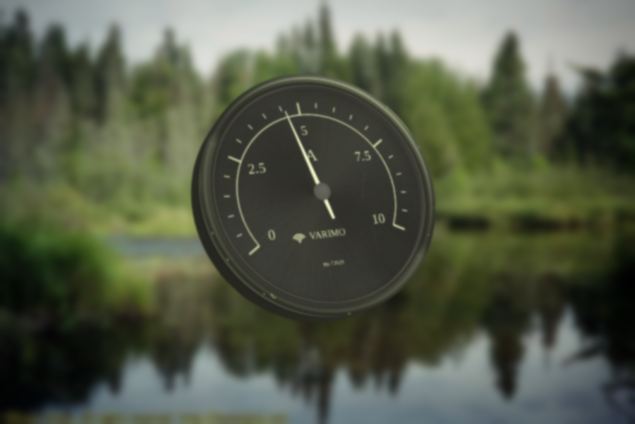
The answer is 4.5 A
